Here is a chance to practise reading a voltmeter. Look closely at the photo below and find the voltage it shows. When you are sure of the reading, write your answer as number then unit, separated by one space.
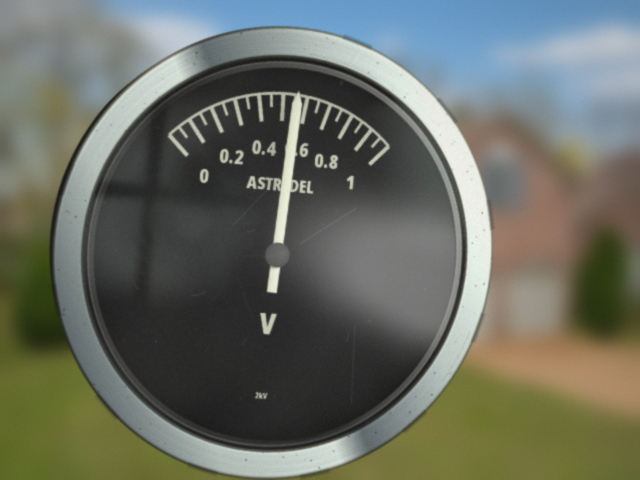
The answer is 0.55 V
